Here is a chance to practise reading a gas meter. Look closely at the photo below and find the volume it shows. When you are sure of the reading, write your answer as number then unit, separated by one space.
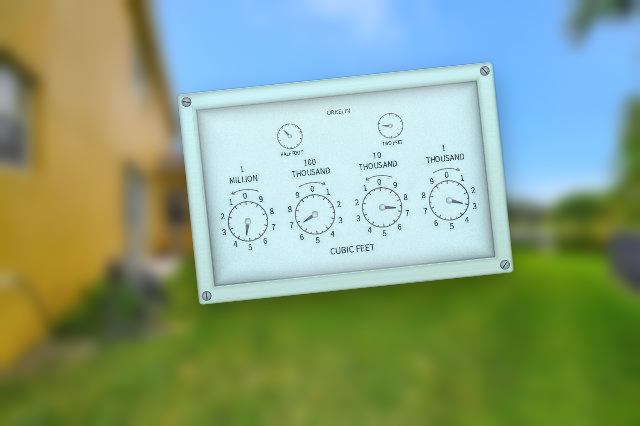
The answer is 467300 ft³
